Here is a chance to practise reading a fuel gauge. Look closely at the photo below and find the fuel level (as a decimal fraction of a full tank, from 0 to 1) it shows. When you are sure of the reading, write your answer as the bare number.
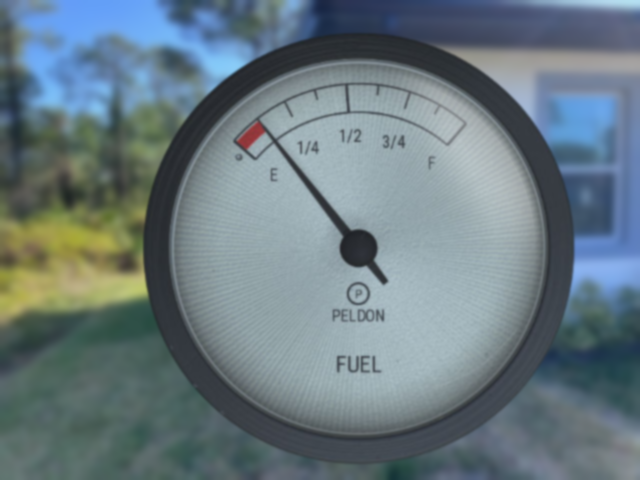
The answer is 0.125
